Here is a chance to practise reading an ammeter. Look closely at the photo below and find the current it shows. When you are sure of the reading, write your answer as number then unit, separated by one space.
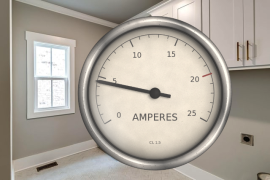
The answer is 4.5 A
